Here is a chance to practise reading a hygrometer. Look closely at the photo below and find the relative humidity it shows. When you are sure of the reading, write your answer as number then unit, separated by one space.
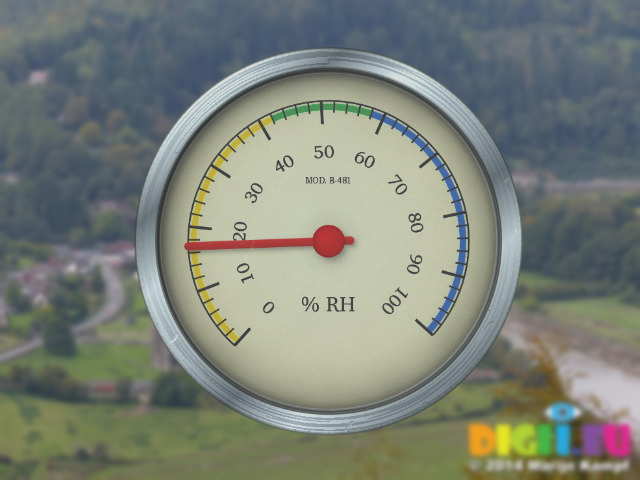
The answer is 17 %
